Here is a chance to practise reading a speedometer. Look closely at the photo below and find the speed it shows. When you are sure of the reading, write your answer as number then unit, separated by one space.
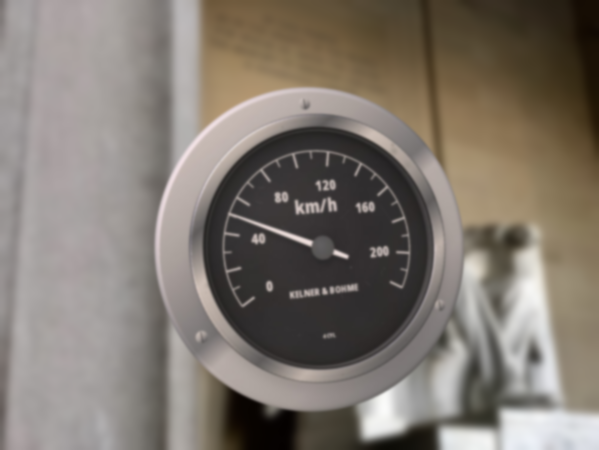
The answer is 50 km/h
